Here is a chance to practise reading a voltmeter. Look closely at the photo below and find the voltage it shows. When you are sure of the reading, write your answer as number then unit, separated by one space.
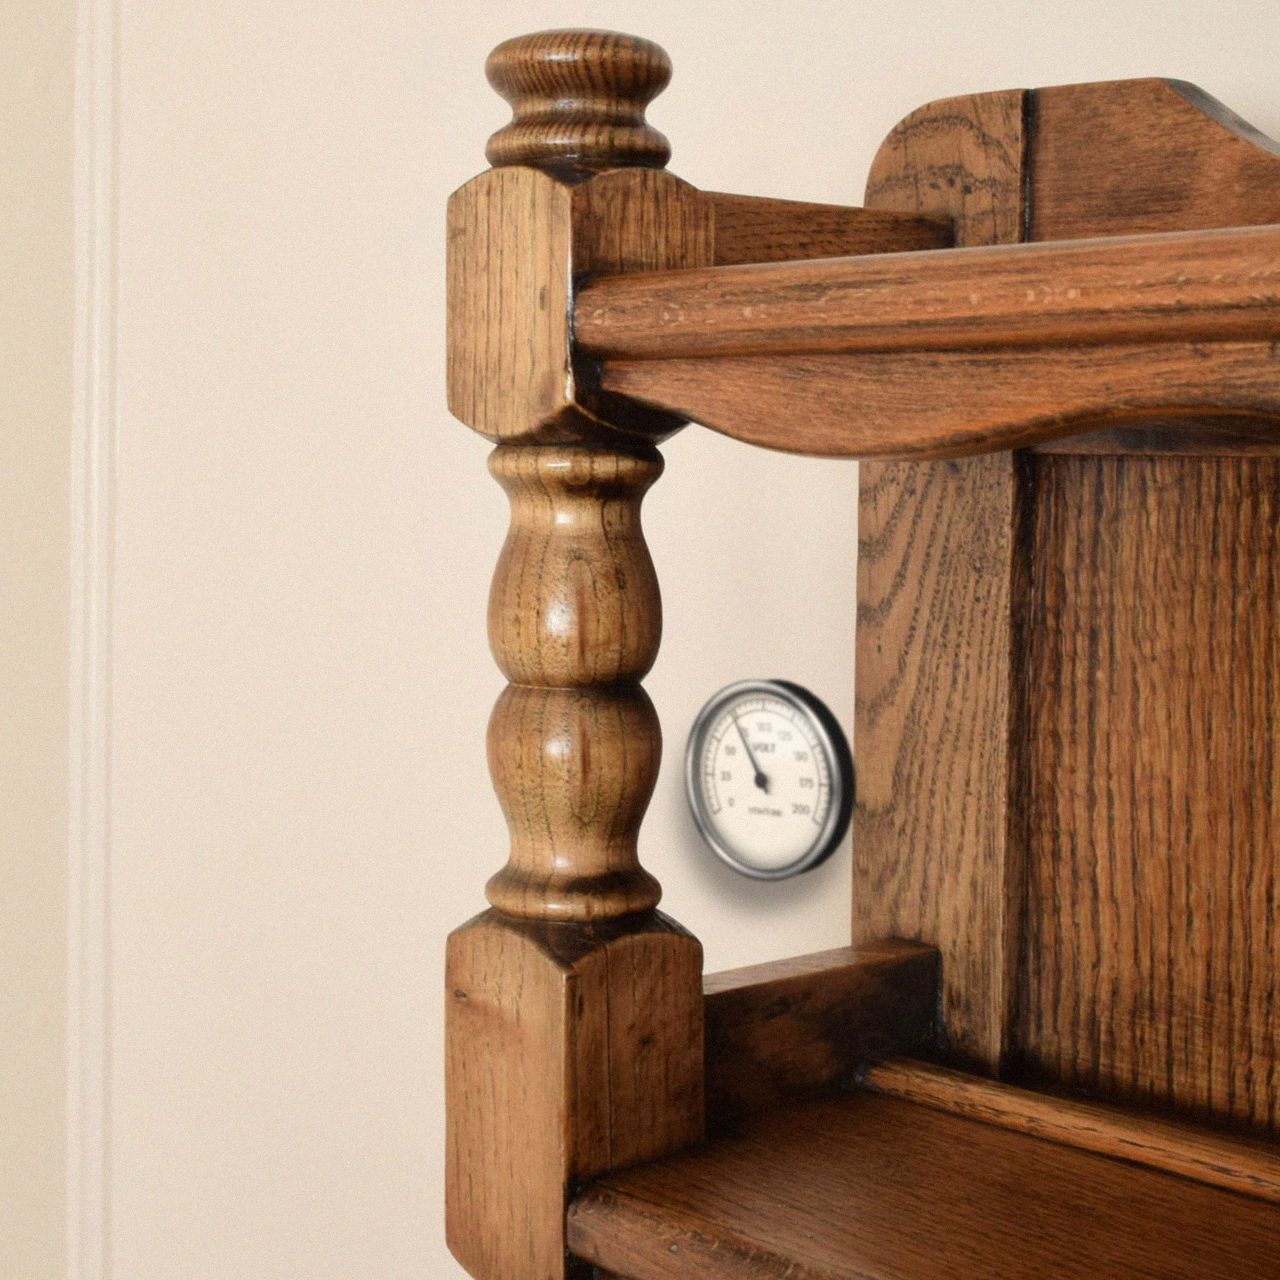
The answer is 75 V
